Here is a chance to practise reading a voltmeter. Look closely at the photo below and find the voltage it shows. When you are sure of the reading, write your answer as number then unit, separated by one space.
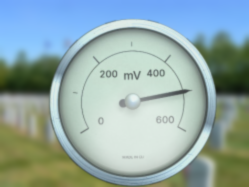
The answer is 500 mV
